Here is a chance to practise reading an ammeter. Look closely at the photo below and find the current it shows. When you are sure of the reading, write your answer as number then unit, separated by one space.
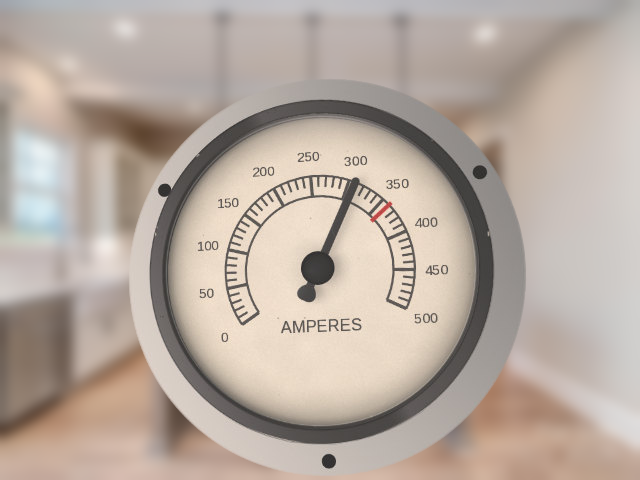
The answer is 310 A
